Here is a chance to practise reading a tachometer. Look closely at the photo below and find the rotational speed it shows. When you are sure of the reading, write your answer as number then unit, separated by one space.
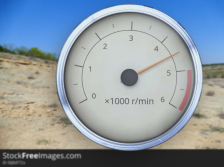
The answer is 4500 rpm
